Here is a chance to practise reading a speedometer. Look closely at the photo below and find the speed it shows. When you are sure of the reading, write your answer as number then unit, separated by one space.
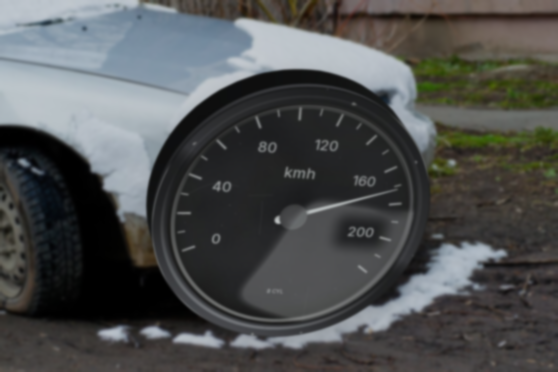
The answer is 170 km/h
